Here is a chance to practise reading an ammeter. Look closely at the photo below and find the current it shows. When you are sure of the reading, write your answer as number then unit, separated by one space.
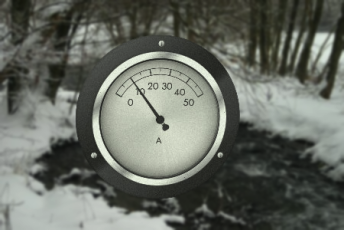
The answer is 10 A
